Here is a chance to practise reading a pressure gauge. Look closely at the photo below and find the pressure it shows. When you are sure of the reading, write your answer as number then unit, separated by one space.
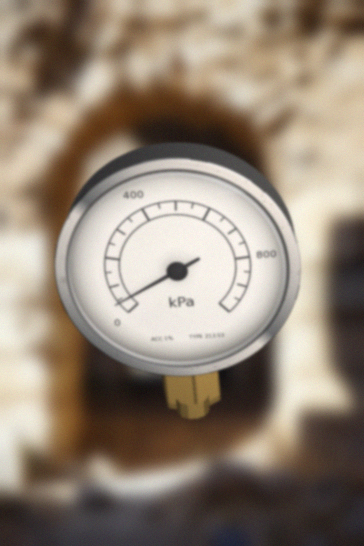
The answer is 50 kPa
